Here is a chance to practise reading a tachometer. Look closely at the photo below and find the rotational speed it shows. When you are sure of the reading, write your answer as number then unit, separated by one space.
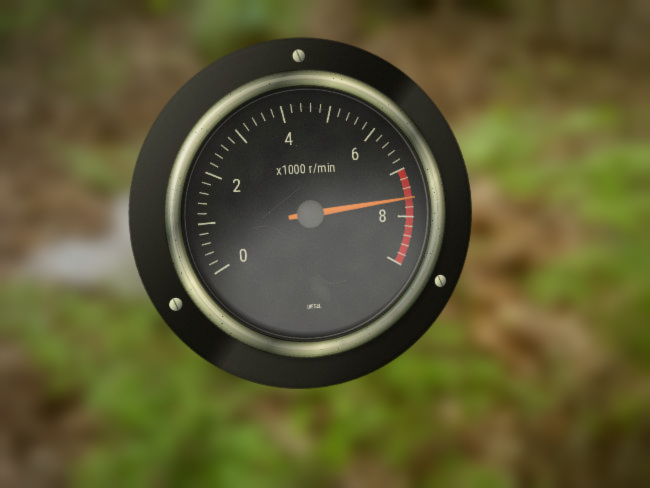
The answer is 7600 rpm
